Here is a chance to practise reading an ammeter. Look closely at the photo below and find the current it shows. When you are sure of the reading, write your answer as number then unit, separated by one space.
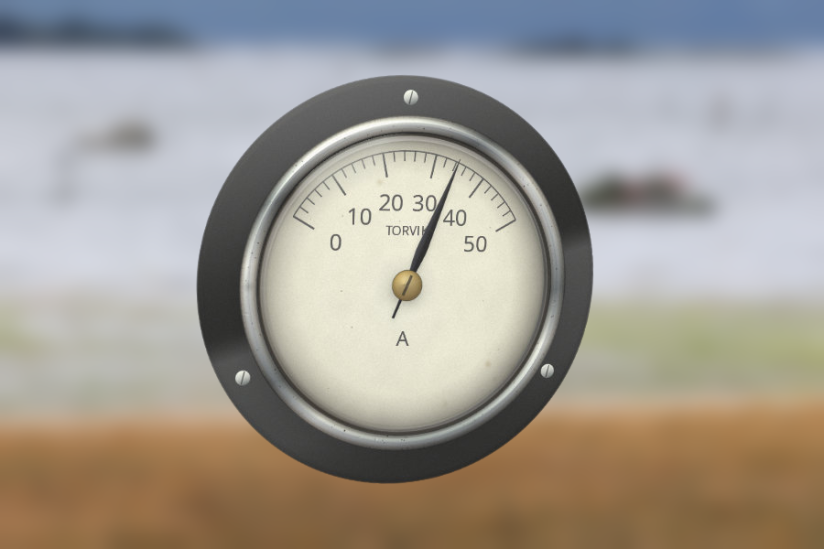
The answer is 34 A
